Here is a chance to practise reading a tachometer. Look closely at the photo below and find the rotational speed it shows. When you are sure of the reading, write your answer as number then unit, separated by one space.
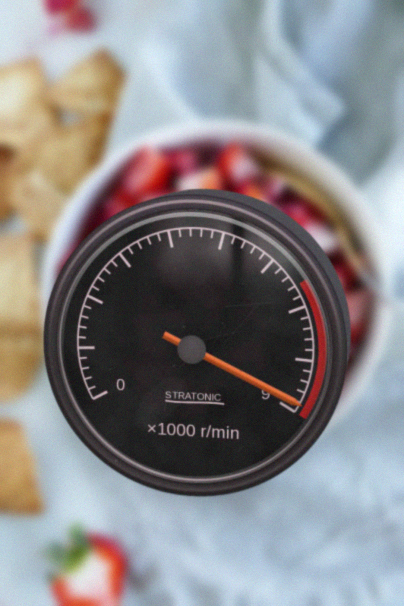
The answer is 8800 rpm
